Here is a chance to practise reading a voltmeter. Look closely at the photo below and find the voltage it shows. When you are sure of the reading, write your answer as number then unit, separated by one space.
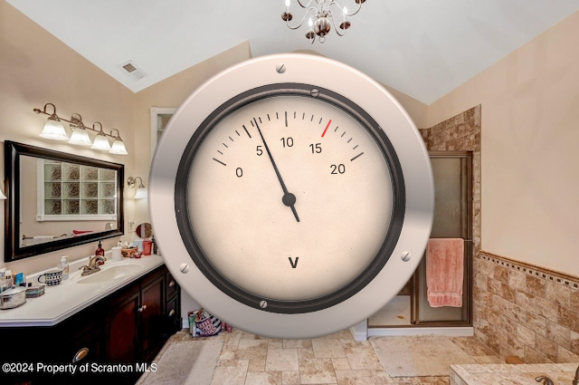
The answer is 6.5 V
